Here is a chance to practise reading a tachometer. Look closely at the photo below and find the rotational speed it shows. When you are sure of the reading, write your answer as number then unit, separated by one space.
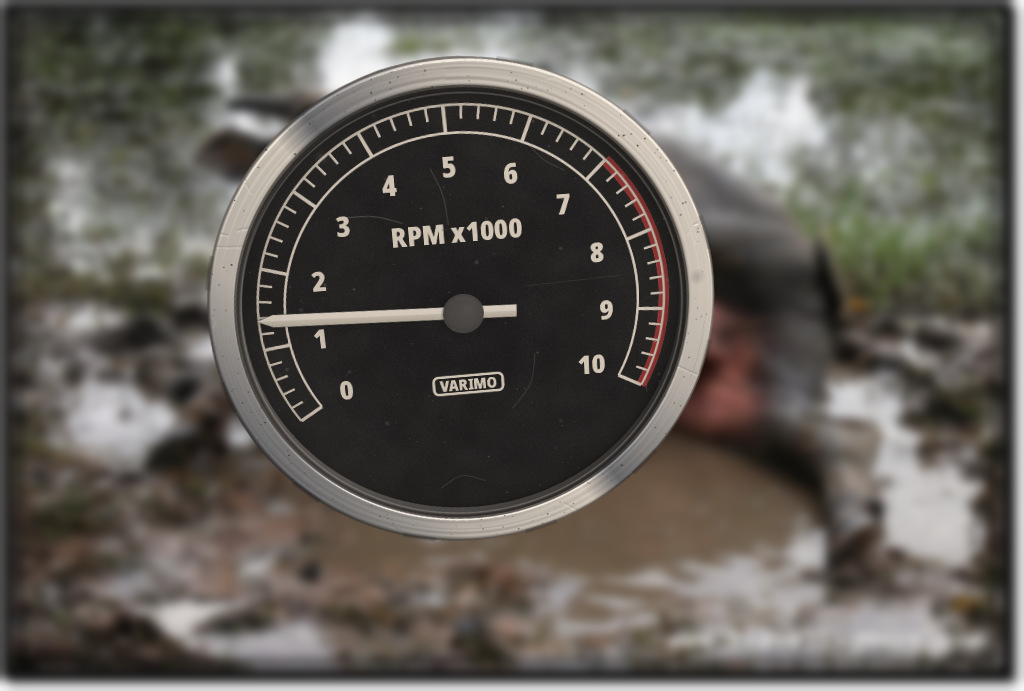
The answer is 1400 rpm
